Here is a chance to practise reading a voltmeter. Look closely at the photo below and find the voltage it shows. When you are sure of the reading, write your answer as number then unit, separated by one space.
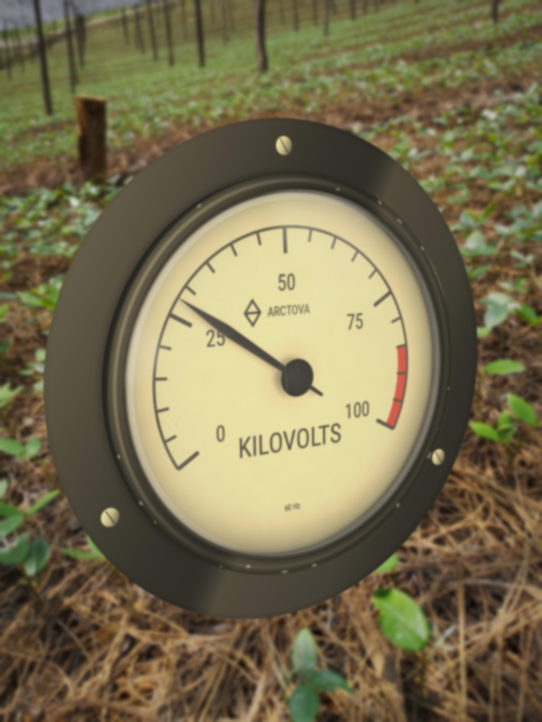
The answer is 27.5 kV
